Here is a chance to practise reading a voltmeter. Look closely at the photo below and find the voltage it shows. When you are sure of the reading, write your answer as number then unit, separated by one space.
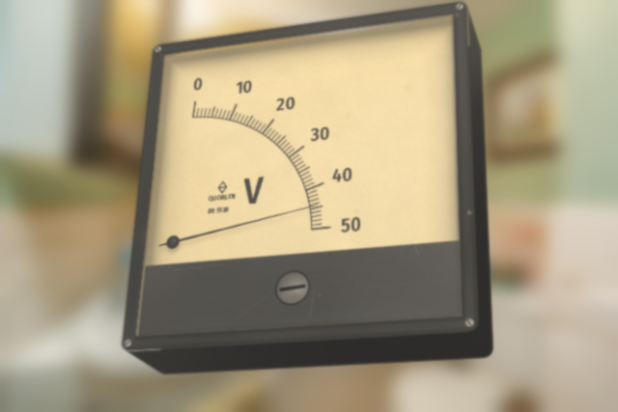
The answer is 45 V
